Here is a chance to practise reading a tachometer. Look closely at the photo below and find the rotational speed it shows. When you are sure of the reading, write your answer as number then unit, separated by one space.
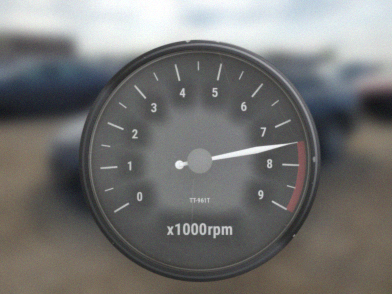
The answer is 7500 rpm
